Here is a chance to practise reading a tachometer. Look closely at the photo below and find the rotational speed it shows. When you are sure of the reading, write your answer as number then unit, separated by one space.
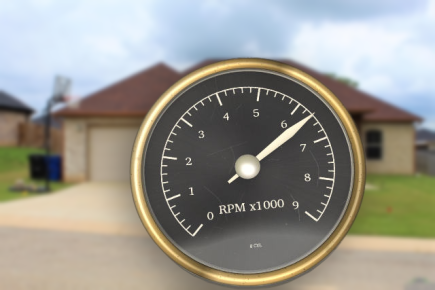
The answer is 6400 rpm
